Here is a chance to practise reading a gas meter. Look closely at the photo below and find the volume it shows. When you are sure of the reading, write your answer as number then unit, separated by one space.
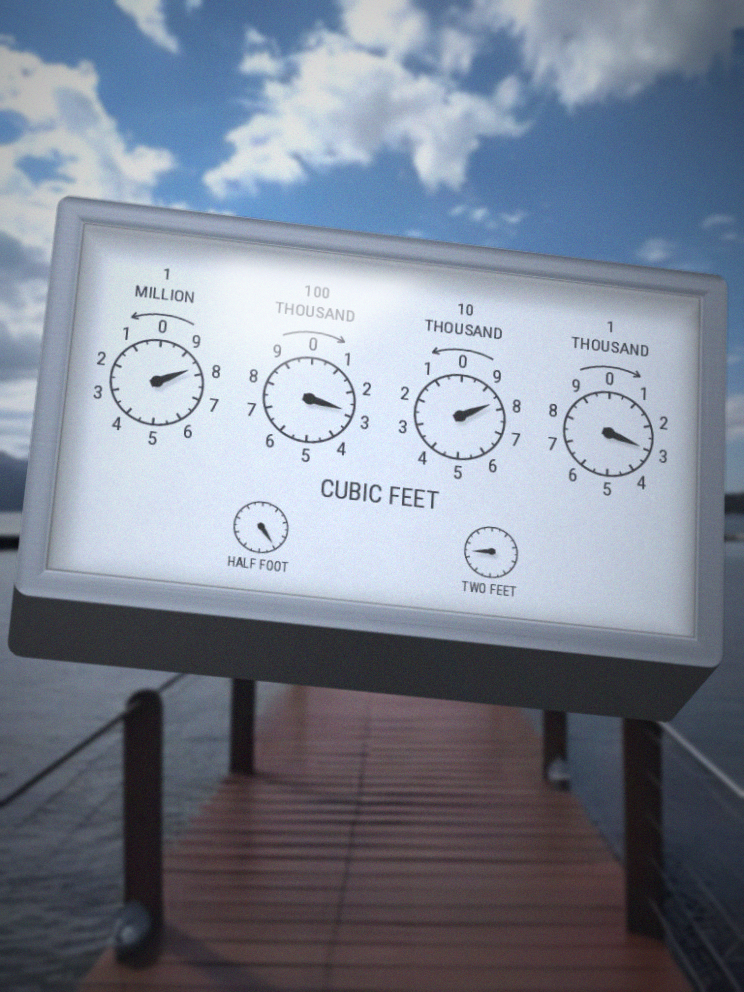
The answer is 828300 ft³
